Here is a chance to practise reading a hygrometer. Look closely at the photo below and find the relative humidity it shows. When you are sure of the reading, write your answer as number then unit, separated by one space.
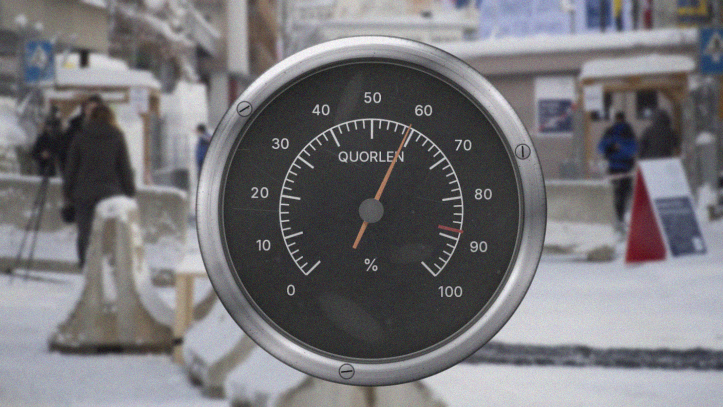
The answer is 59 %
